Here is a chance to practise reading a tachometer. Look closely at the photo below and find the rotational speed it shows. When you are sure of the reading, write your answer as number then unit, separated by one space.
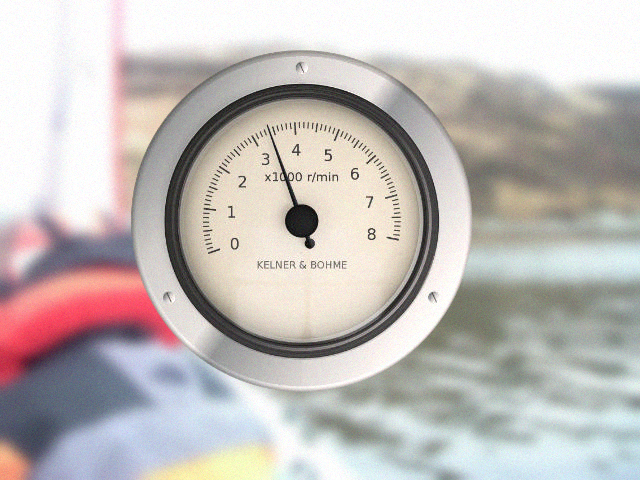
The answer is 3400 rpm
